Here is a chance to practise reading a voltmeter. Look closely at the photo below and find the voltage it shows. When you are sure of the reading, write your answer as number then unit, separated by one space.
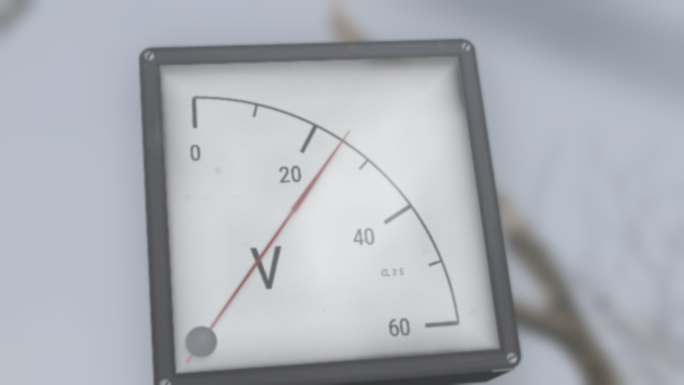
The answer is 25 V
